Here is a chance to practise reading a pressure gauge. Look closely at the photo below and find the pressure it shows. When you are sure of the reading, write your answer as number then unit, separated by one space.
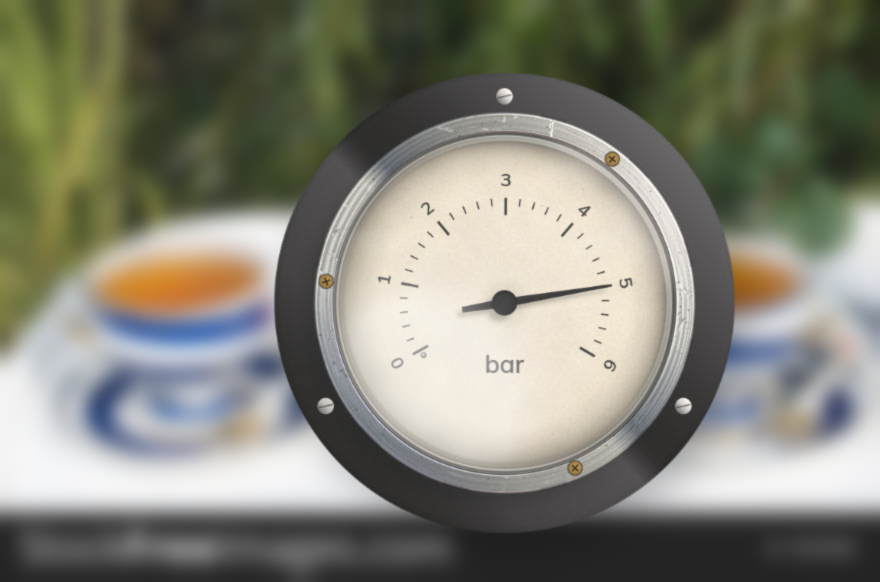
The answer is 5 bar
